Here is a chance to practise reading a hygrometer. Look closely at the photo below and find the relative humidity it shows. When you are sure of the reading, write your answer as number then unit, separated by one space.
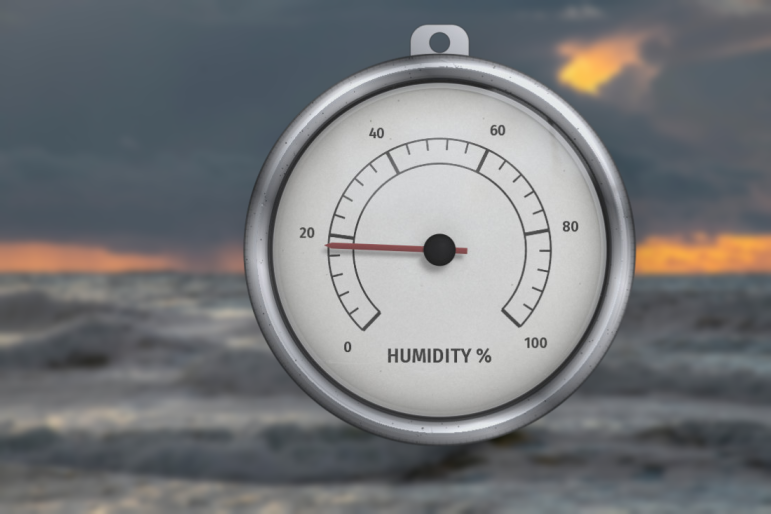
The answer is 18 %
